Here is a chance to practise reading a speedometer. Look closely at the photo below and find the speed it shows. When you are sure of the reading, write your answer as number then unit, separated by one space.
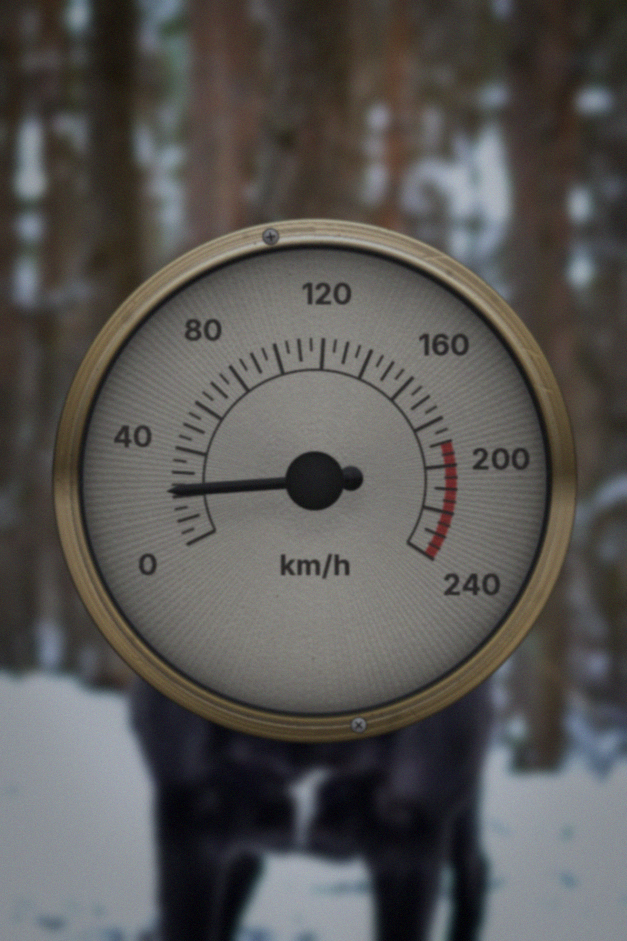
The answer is 22.5 km/h
